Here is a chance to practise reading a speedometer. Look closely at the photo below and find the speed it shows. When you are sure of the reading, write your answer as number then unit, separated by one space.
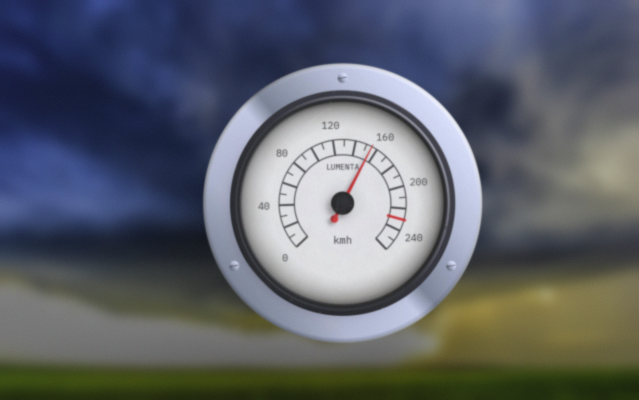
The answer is 155 km/h
